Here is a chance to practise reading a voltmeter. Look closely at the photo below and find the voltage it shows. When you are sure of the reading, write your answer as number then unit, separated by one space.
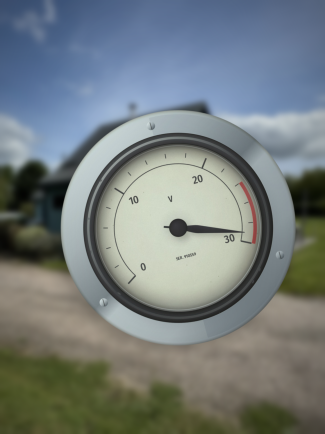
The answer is 29 V
